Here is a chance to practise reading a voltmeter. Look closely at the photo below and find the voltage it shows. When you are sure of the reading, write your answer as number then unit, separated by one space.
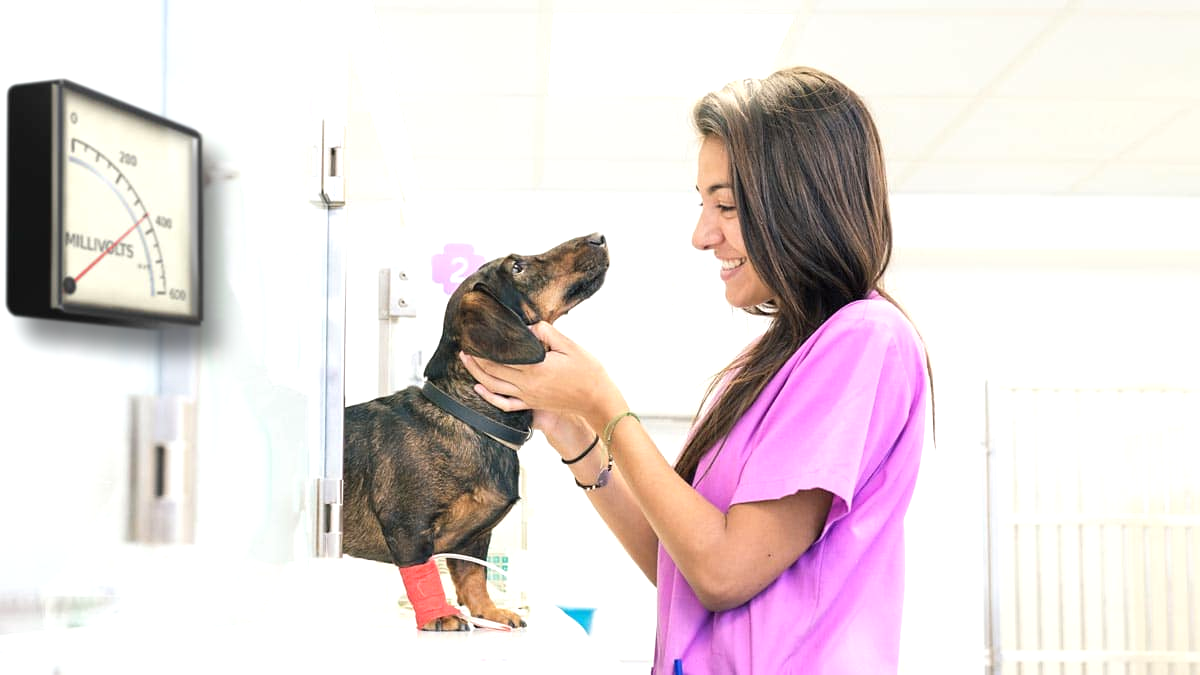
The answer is 350 mV
